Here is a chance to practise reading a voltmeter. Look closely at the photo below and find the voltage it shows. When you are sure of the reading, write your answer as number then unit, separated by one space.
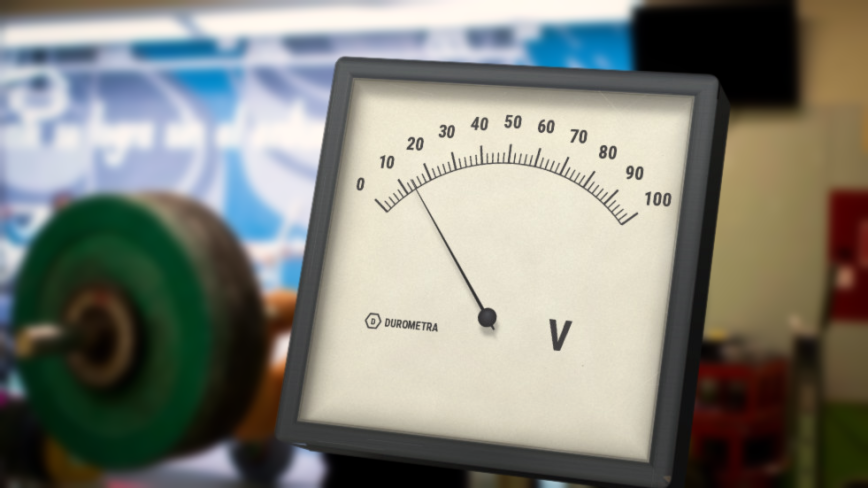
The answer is 14 V
